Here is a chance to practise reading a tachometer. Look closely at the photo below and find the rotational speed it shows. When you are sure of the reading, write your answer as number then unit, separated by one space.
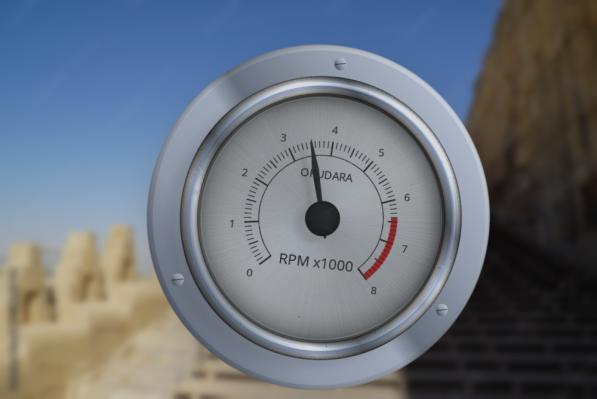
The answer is 3500 rpm
